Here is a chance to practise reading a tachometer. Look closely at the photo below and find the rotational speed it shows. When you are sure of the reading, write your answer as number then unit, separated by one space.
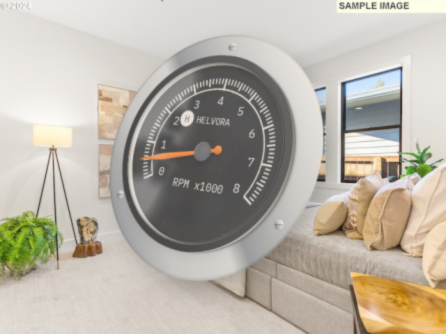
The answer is 500 rpm
